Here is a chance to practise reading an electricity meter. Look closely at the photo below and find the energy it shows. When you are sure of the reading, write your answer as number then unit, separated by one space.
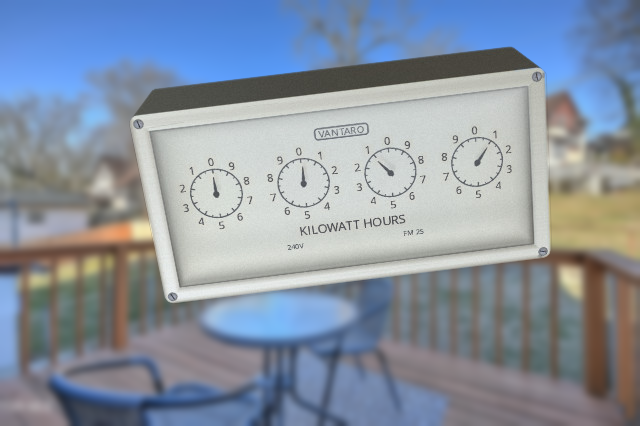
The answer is 11 kWh
